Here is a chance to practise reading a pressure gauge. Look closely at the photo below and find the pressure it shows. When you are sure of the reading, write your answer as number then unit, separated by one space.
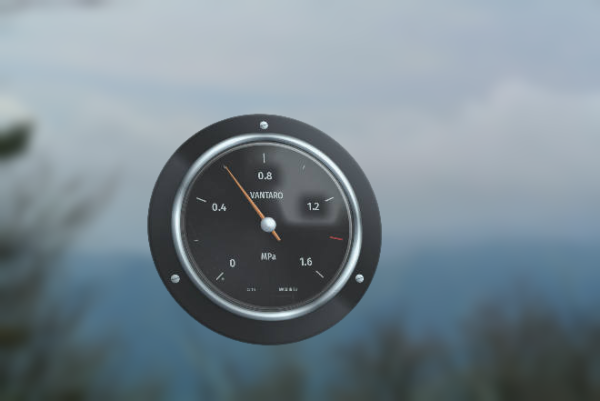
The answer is 0.6 MPa
